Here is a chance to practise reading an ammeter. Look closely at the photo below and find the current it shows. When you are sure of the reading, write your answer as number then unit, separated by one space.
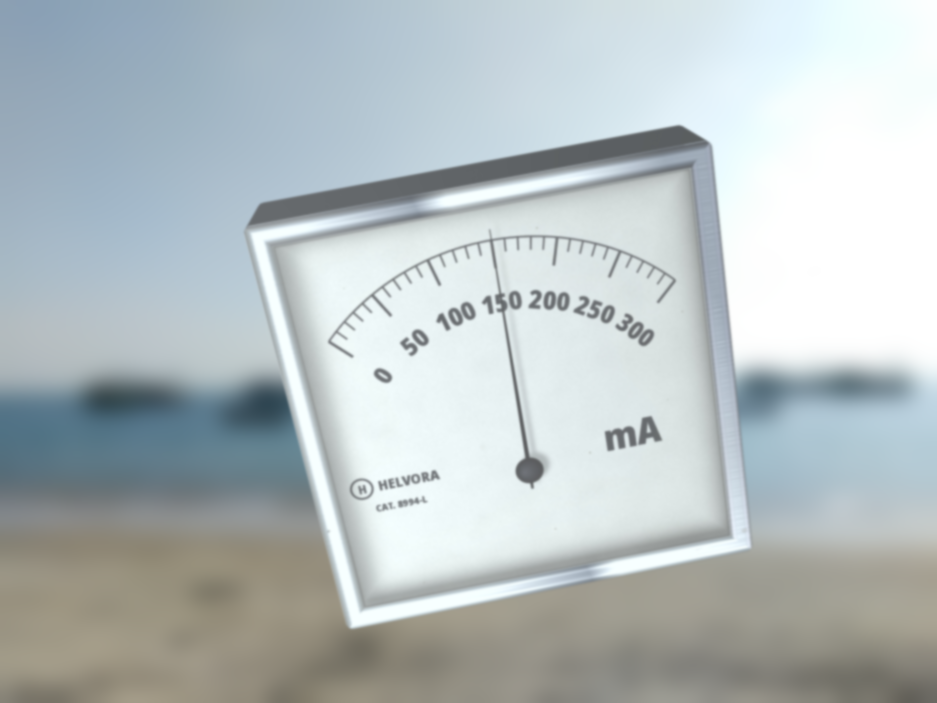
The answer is 150 mA
